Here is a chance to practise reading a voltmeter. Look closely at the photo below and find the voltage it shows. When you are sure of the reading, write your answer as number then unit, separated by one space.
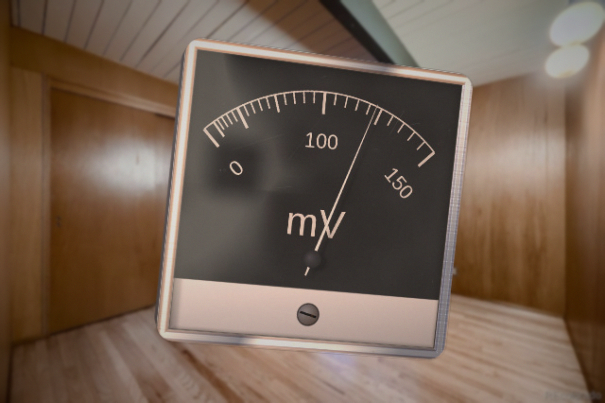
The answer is 122.5 mV
